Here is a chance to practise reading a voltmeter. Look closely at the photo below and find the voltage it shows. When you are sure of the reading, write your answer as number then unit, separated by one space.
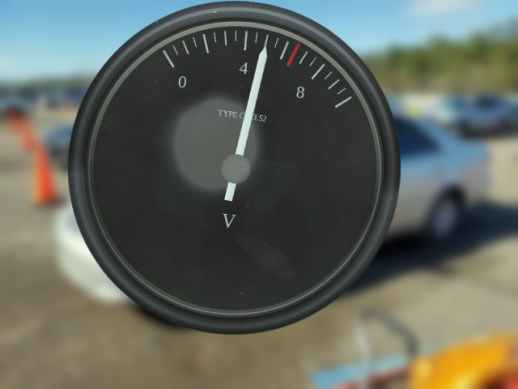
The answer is 5 V
